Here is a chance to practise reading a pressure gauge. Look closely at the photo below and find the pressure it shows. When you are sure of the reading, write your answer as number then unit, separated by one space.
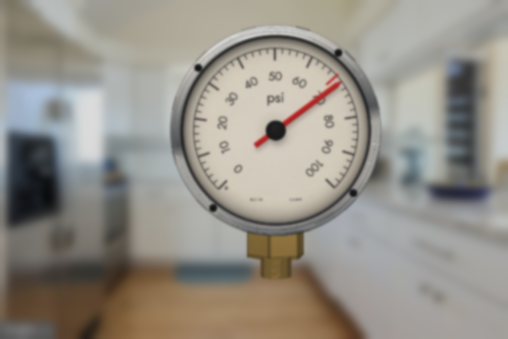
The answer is 70 psi
